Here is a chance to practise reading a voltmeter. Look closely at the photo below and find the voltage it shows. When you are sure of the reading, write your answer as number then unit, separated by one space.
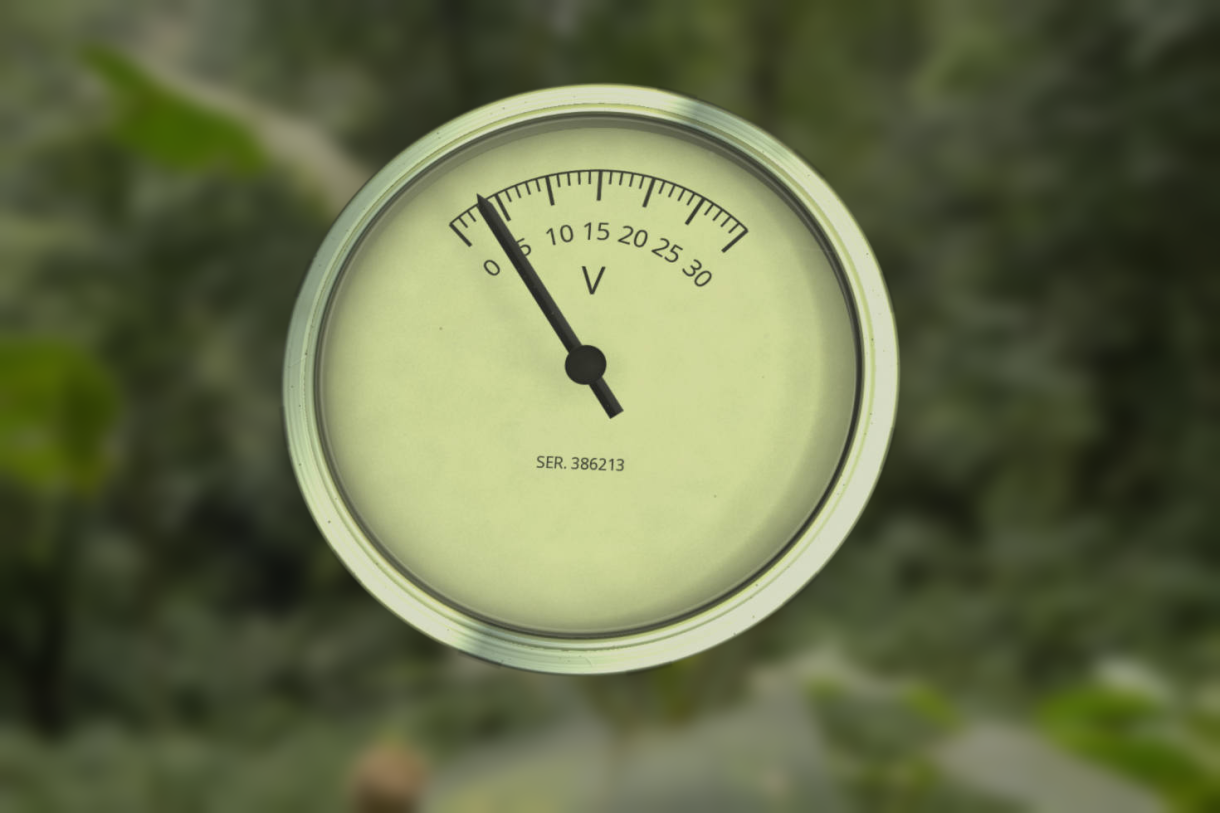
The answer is 3.5 V
